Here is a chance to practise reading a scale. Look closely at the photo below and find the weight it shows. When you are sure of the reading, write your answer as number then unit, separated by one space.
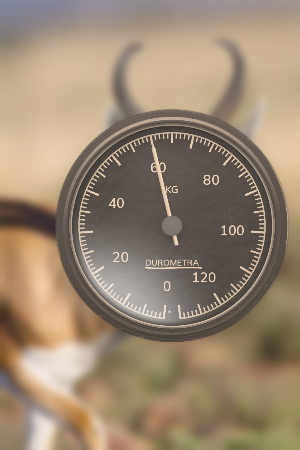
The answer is 60 kg
